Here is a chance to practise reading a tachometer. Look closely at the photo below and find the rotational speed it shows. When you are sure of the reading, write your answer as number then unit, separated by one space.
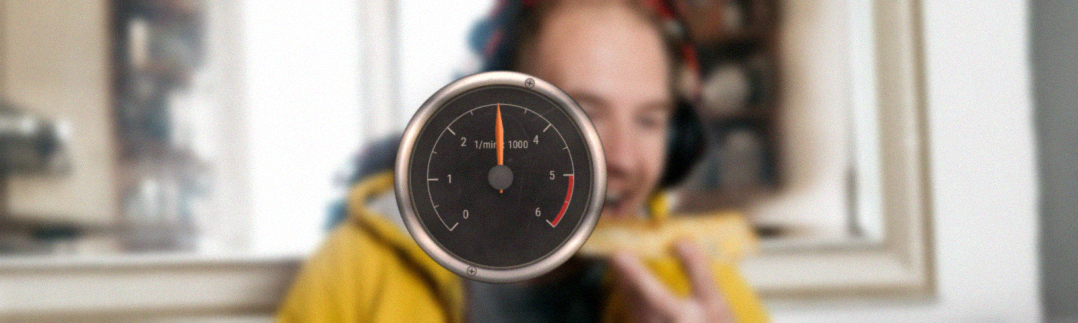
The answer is 3000 rpm
